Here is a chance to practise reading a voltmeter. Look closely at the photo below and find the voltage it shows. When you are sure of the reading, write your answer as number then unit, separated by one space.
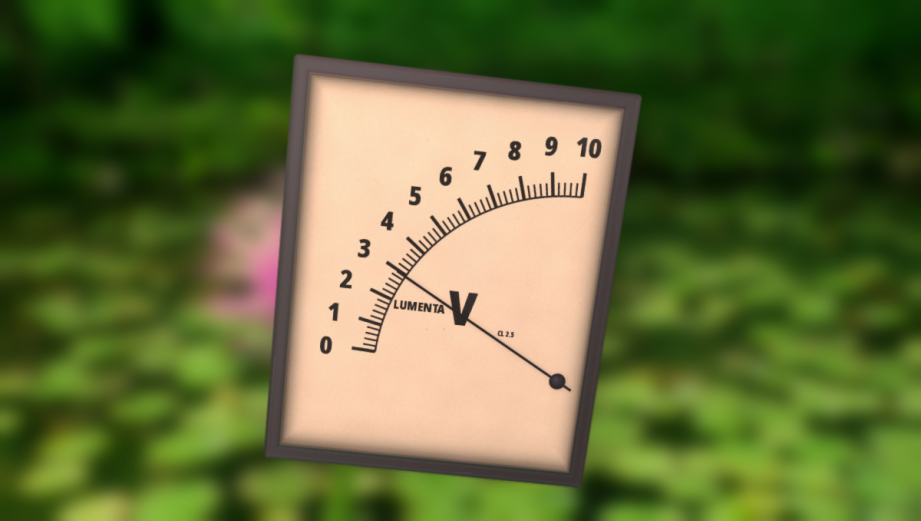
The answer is 3 V
